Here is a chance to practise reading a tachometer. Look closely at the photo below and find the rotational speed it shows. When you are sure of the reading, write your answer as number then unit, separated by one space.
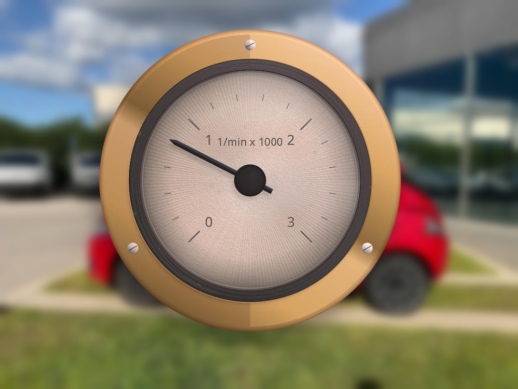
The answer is 800 rpm
